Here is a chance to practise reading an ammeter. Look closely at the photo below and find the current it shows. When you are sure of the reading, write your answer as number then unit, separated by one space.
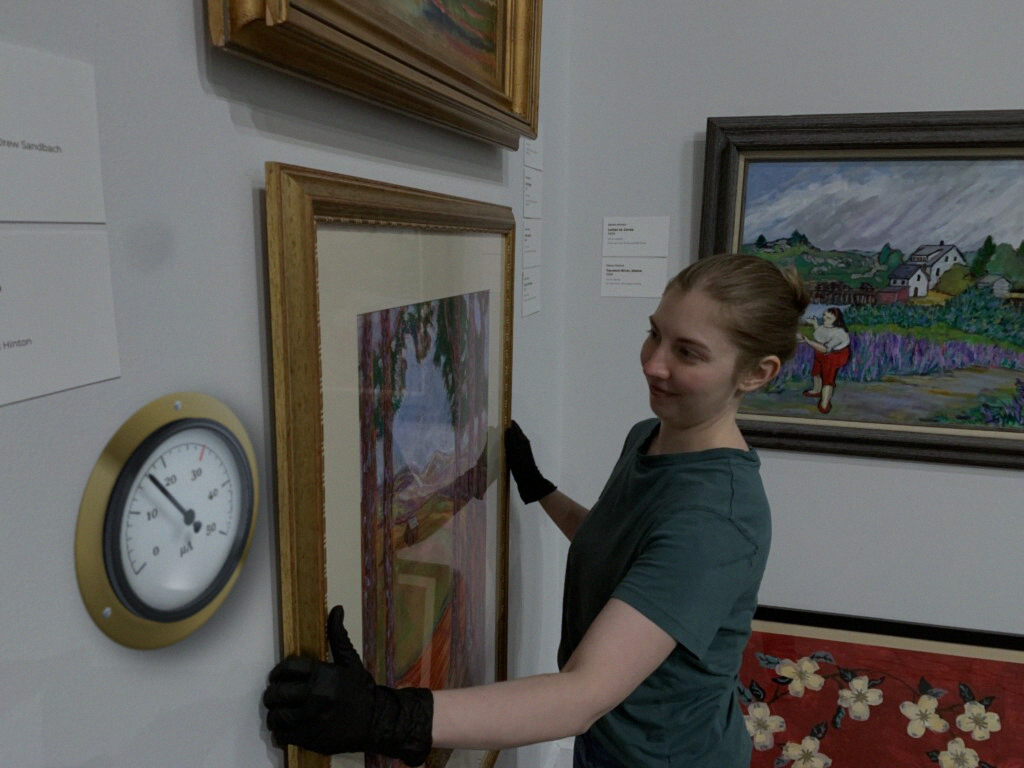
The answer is 16 µA
